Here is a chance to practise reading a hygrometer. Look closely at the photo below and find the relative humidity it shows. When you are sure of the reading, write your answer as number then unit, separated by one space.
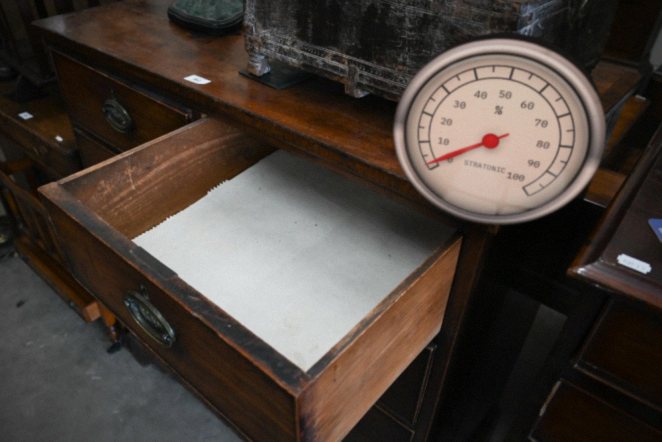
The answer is 2.5 %
